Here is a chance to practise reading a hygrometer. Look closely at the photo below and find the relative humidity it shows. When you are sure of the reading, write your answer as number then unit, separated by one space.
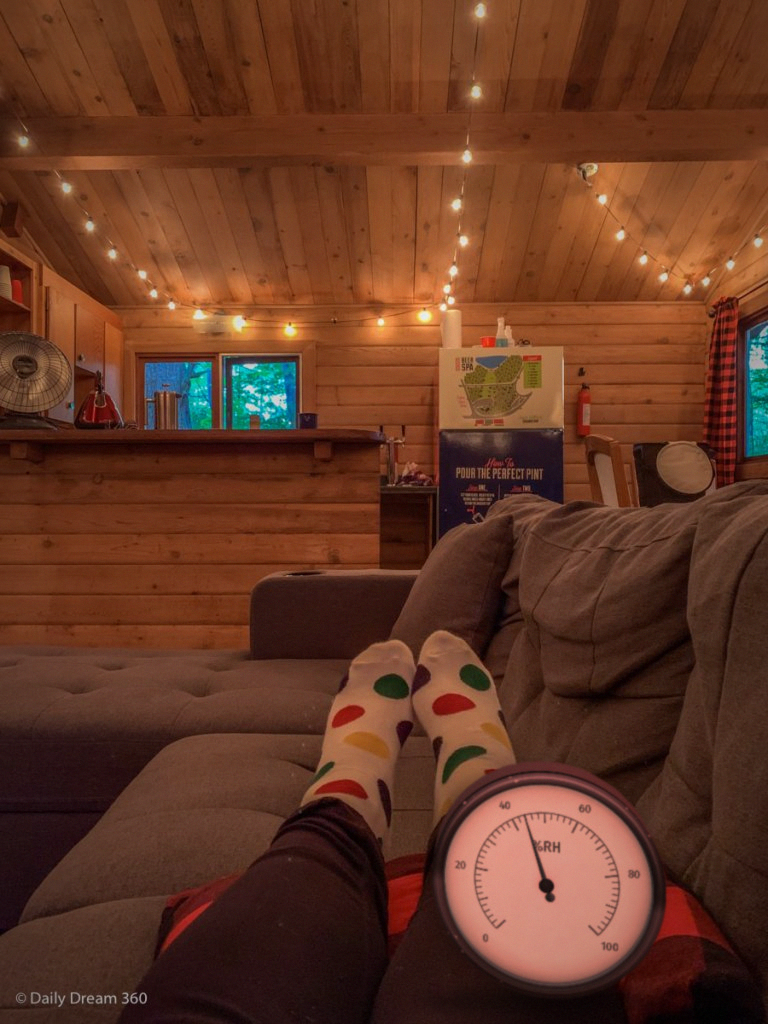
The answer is 44 %
